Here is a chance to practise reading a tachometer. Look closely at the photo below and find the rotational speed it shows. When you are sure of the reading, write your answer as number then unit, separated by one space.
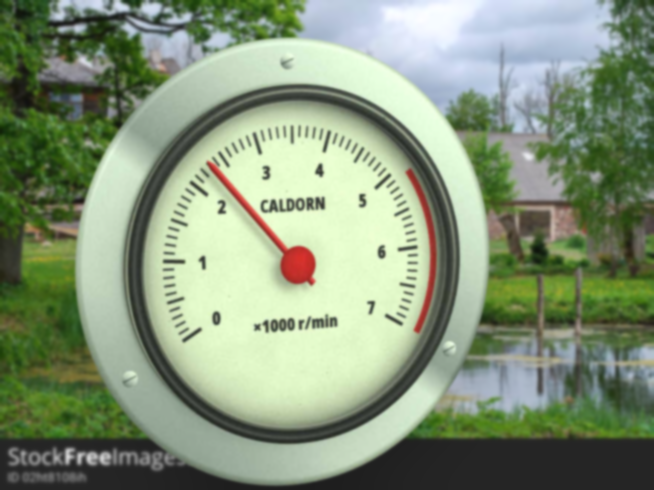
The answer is 2300 rpm
